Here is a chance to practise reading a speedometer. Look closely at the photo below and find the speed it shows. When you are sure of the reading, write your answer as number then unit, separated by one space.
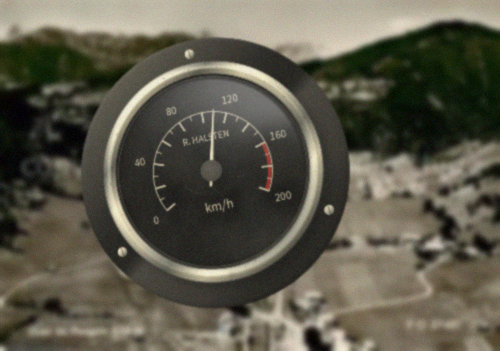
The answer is 110 km/h
